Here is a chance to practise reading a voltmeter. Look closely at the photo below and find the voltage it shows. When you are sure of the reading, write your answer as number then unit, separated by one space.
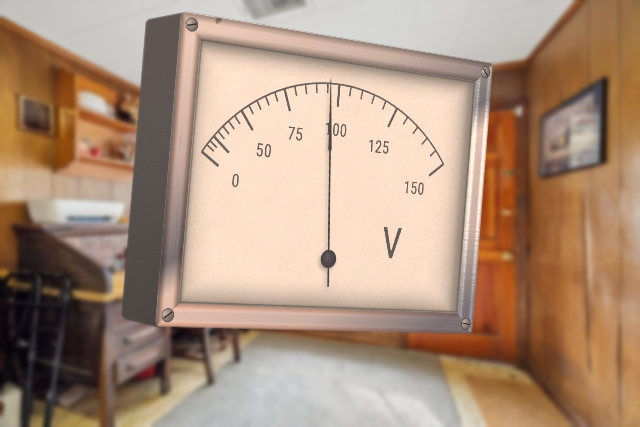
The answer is 95 V
